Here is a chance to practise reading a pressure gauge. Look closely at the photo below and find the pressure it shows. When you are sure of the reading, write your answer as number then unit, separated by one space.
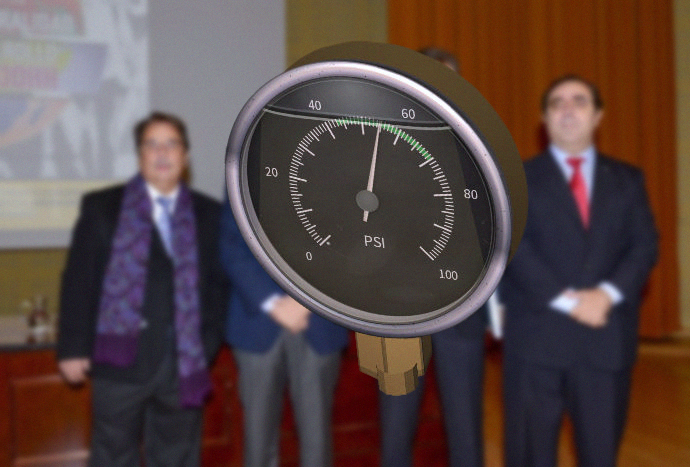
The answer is 55 psi
